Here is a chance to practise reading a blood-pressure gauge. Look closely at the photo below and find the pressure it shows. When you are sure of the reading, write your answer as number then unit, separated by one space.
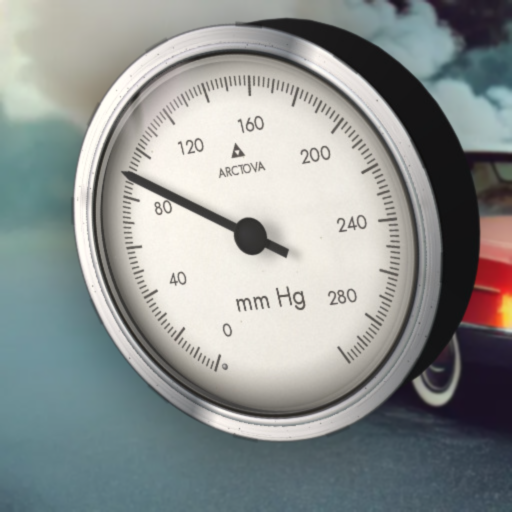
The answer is 90 mmHg
